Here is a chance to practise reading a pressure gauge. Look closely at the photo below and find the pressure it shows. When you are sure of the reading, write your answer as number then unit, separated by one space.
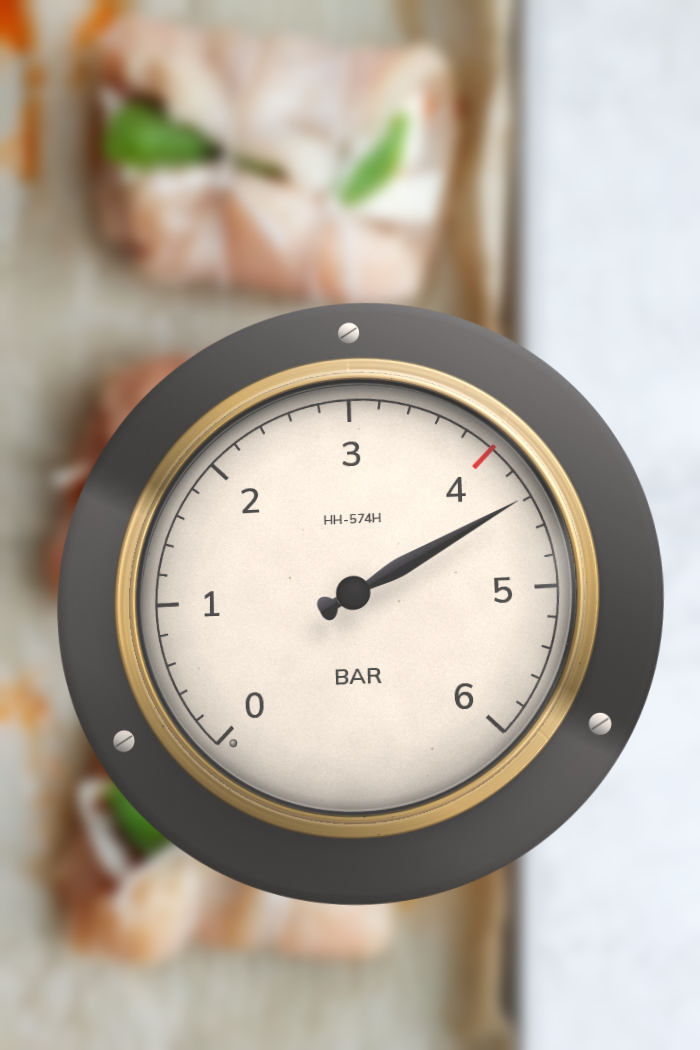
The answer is 4.4 bar
